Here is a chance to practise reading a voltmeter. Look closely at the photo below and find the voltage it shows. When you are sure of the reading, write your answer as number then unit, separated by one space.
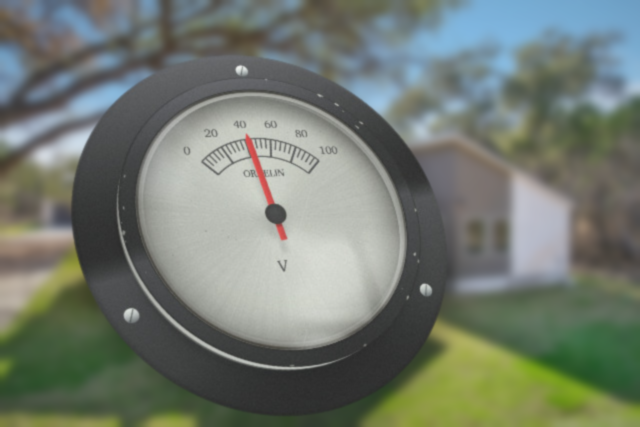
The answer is 40 V
